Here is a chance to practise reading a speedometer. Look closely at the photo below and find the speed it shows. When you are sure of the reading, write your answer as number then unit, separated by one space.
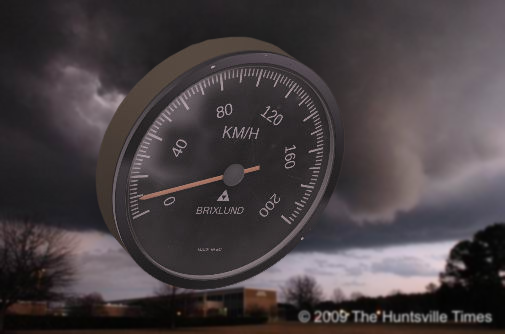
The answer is 10 km/h
